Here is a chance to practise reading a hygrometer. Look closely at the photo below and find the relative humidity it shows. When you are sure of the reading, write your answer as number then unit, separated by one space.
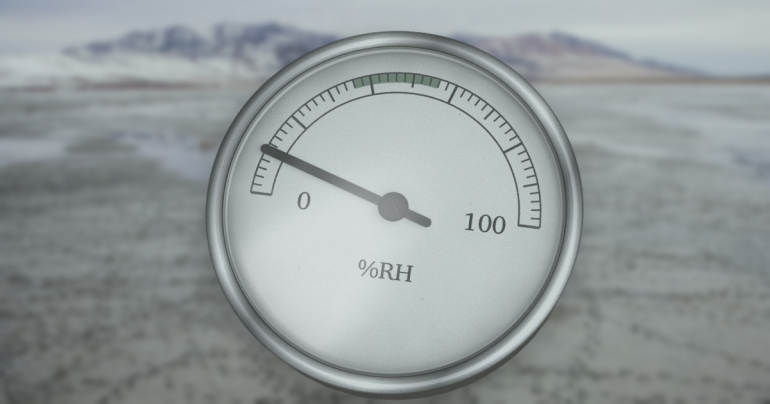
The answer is 10 %
